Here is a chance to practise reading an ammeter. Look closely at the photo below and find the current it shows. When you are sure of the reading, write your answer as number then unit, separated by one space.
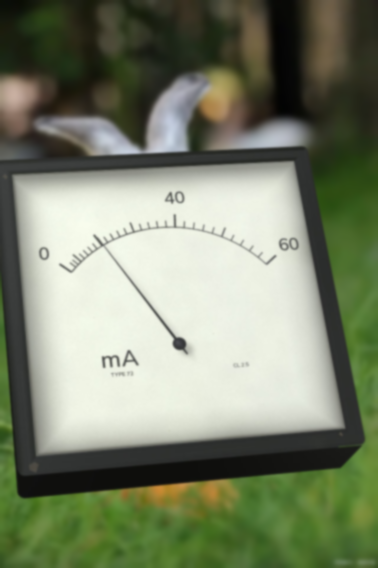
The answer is 20 mA
